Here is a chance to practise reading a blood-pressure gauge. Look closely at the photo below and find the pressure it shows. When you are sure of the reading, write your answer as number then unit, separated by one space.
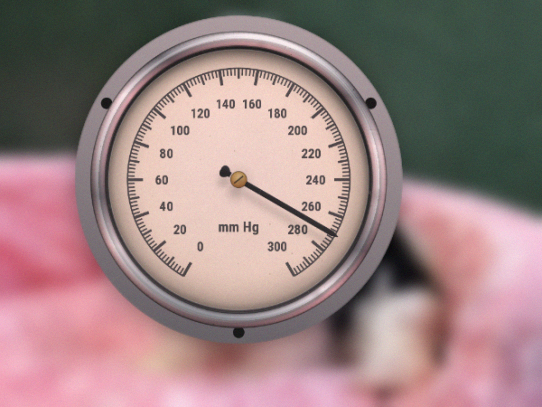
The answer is 270 mmHg
